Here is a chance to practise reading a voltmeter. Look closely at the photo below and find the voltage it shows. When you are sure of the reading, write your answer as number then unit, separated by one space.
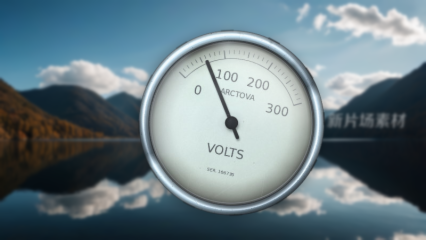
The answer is 60 V
